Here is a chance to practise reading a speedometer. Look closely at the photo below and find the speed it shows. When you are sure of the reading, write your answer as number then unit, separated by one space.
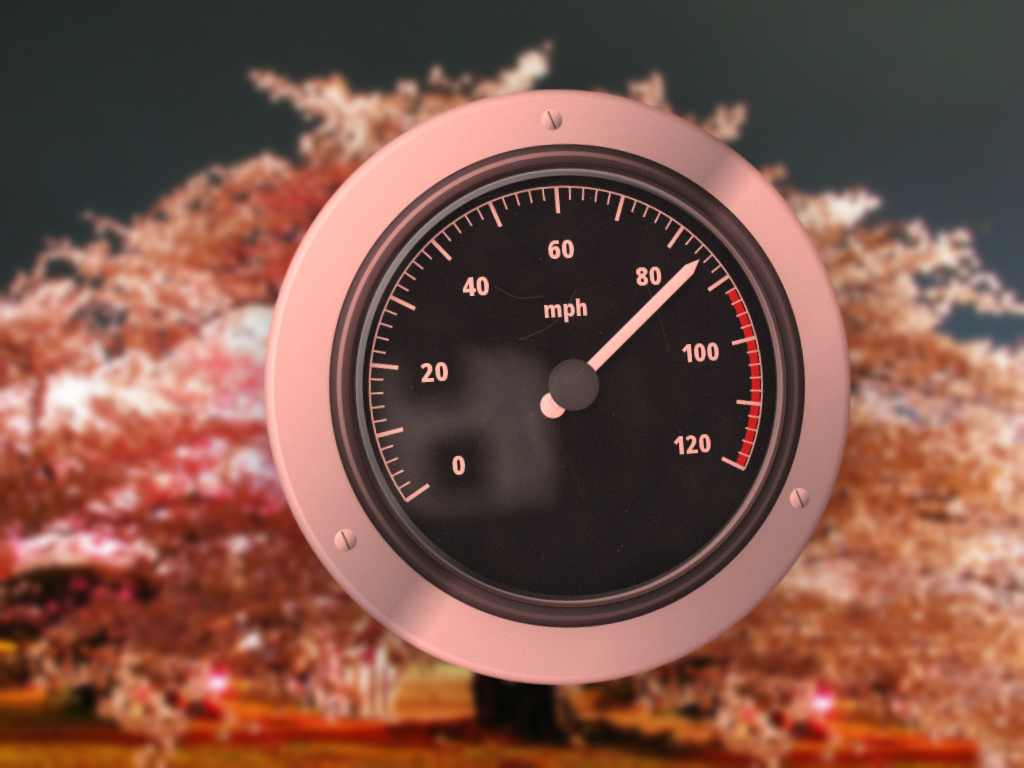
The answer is 85 mph
